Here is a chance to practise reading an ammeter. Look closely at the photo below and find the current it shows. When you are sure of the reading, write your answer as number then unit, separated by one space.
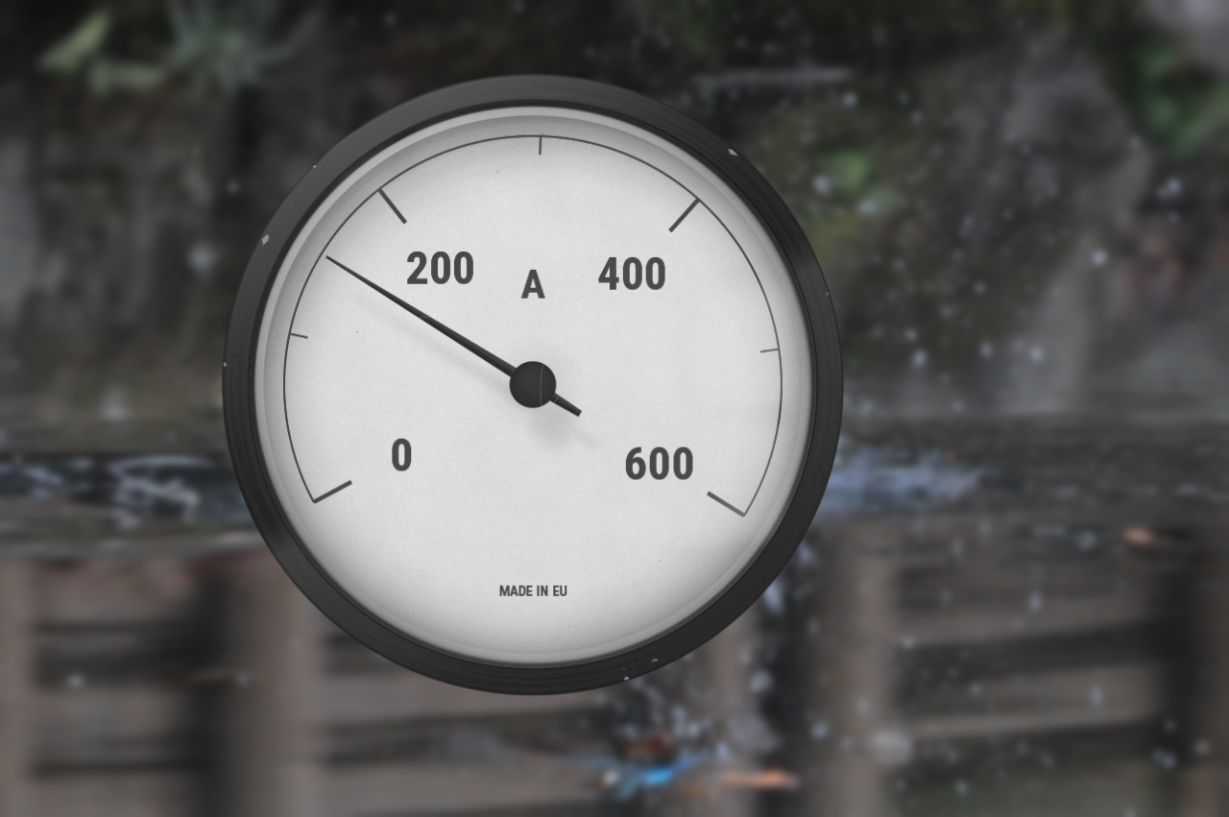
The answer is 150 A
